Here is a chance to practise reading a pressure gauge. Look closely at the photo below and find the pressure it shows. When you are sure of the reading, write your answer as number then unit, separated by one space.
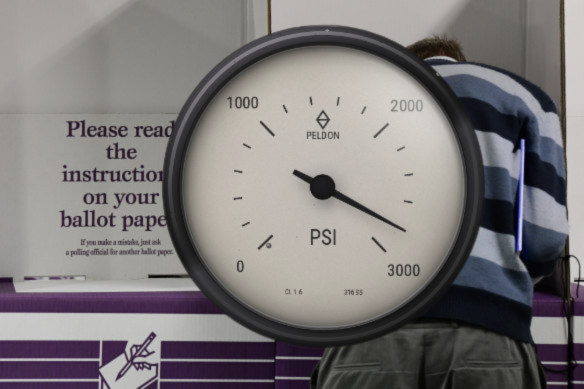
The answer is 2800 psi
